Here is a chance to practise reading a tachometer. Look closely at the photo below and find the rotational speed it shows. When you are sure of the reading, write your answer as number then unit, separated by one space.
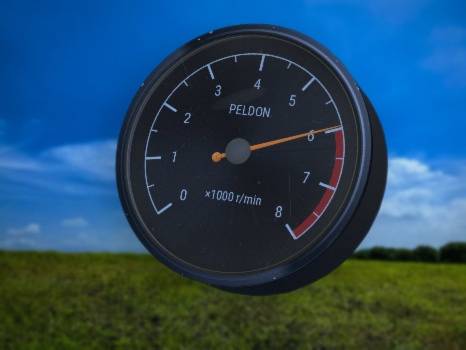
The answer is 6000 rpm
